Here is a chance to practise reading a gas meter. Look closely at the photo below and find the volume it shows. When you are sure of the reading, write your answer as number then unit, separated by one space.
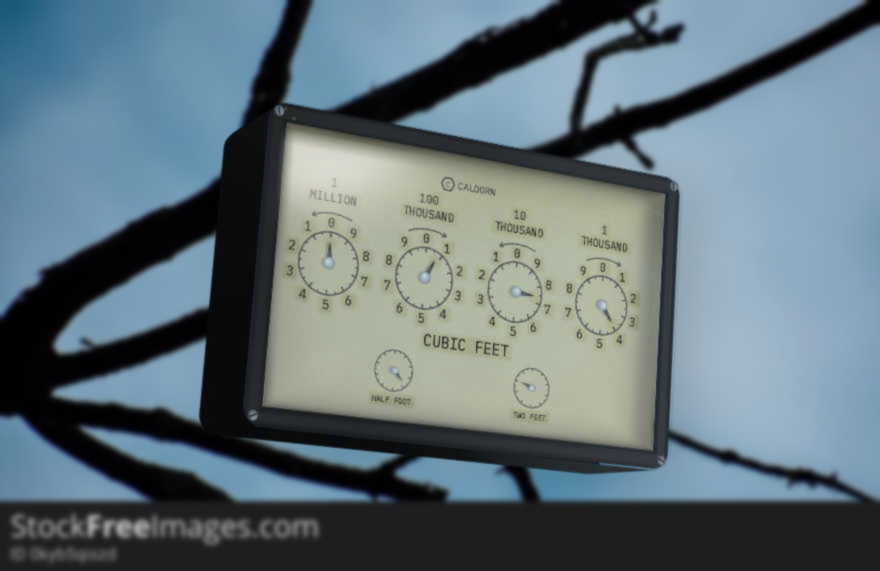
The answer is 7400 ft³
